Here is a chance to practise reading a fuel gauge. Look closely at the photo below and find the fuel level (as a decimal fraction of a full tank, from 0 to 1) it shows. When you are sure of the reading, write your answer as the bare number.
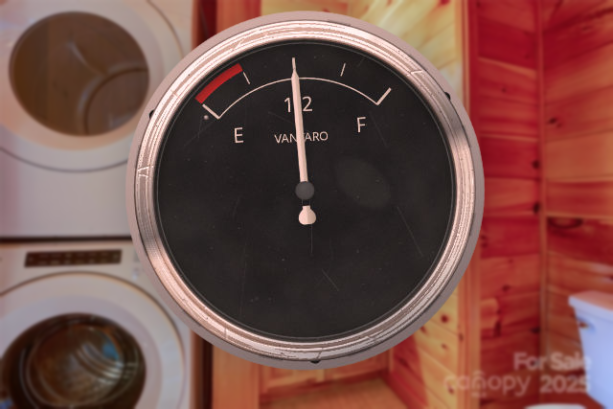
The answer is 0.5
